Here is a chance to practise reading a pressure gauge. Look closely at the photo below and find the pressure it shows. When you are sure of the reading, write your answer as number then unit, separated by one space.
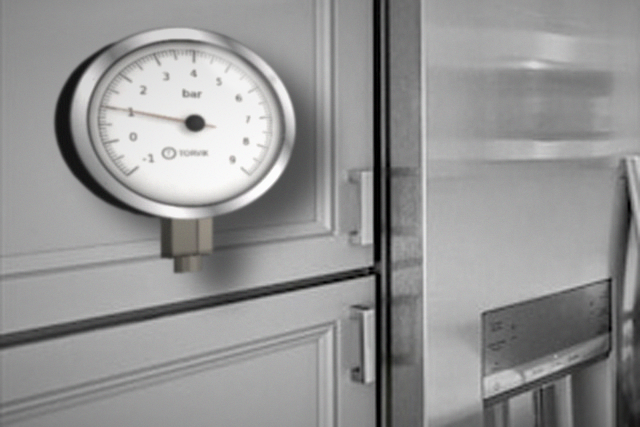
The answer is 1 bar
